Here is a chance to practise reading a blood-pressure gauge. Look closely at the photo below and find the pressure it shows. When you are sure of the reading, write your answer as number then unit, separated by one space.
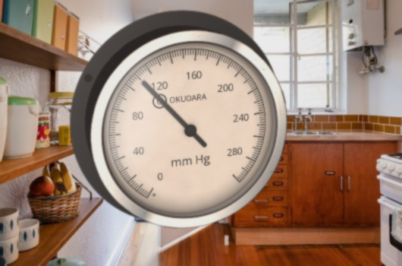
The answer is 110 mmHg
